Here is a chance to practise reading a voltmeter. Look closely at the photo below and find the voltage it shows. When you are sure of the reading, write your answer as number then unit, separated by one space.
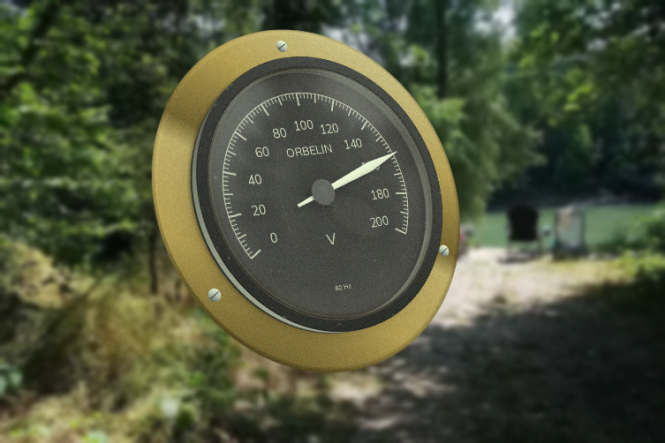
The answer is 160 V
